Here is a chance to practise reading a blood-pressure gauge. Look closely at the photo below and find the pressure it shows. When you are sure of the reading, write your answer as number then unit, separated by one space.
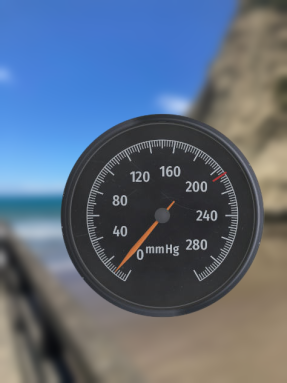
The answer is 10 mmHg
